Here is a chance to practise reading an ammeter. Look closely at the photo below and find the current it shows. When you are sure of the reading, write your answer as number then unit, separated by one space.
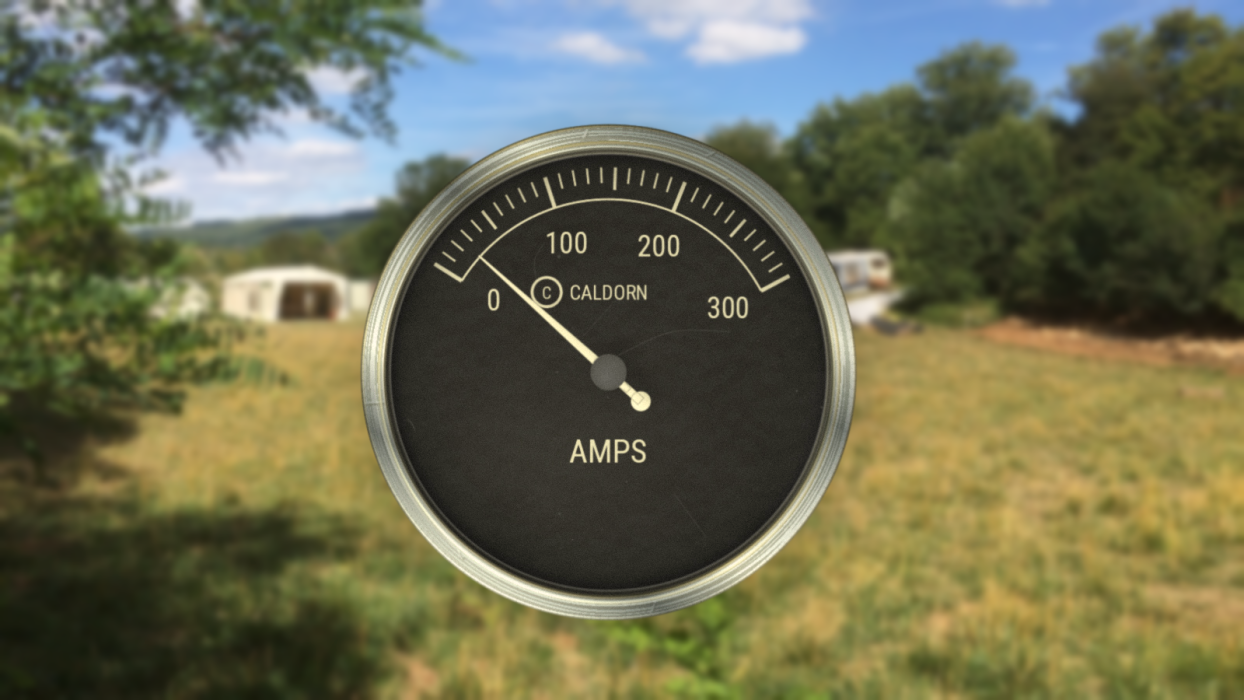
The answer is 25 A
